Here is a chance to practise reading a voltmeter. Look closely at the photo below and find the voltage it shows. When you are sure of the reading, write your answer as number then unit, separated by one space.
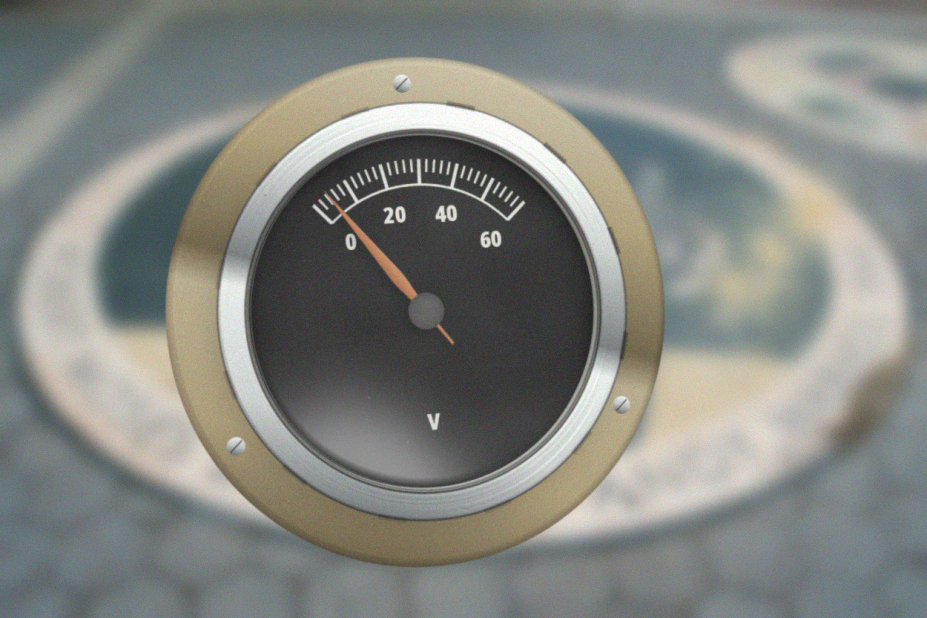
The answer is 4 V
